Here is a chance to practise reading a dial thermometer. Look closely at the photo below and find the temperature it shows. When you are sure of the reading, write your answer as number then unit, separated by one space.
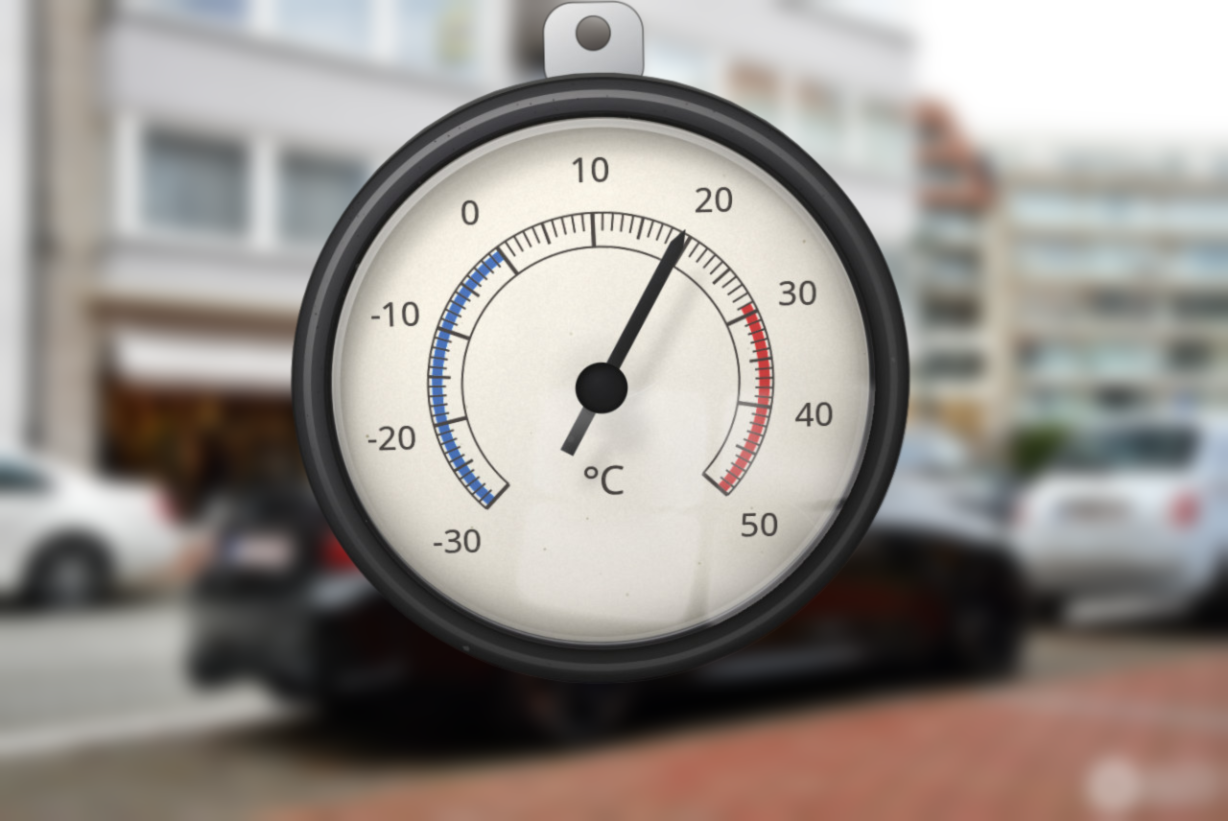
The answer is 19 °C
